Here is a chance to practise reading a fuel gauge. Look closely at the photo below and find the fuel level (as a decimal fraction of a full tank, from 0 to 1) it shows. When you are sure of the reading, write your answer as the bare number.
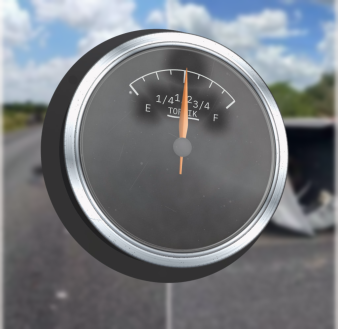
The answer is 0.5
